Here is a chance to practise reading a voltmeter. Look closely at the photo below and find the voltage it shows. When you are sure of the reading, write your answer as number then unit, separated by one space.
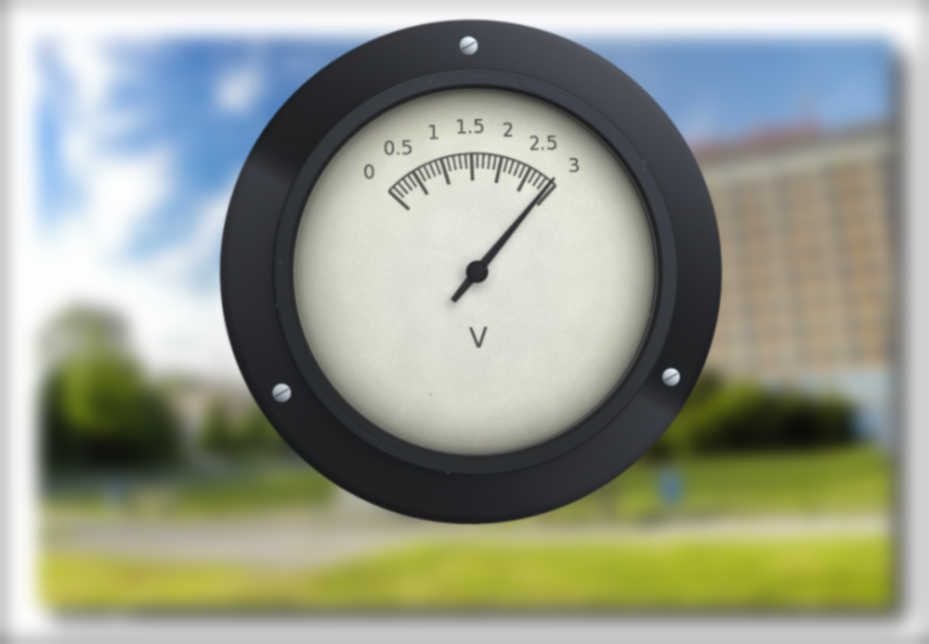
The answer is 2.9 V
